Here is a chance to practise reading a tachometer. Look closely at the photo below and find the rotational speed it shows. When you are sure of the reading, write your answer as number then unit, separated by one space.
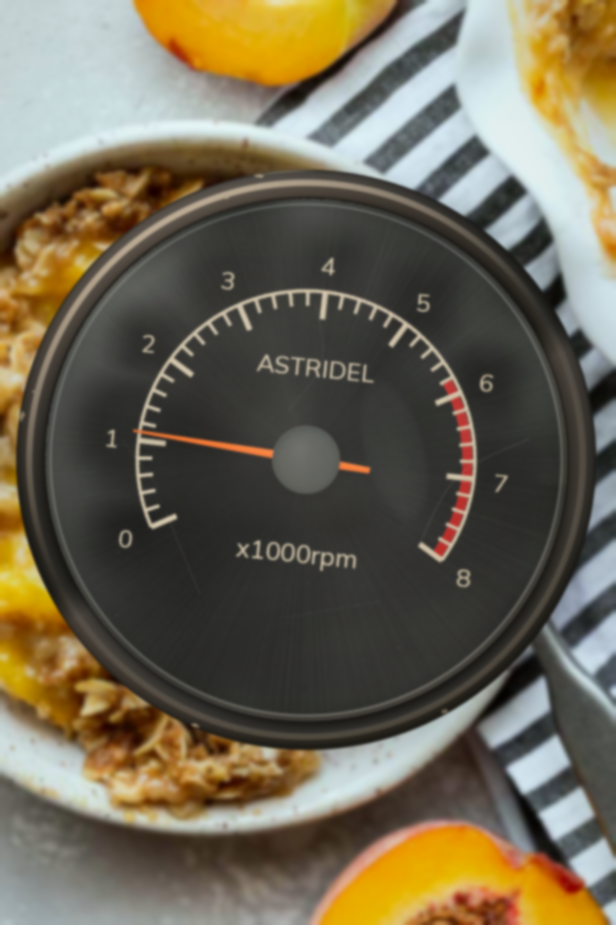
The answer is 1100 rpm
